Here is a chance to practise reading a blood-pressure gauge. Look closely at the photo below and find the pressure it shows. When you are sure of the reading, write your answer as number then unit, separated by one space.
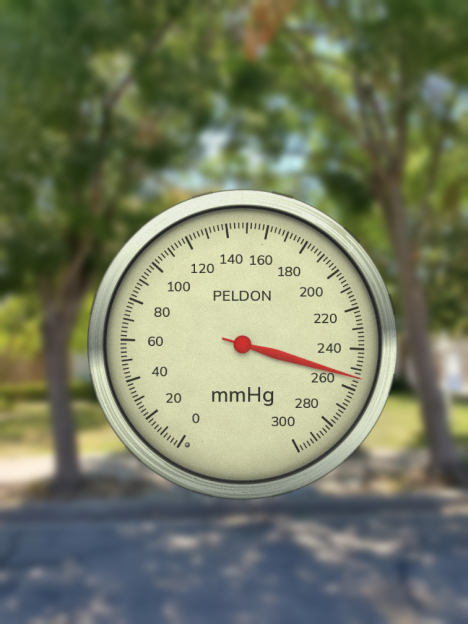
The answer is 254 mmHg
